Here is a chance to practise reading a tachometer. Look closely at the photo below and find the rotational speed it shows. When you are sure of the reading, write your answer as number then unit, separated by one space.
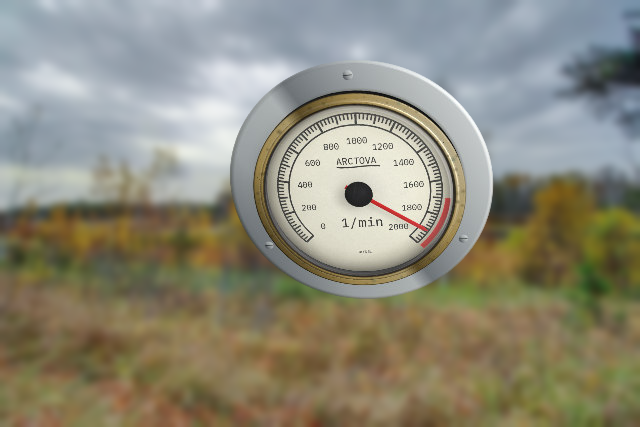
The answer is 1900 rpm
